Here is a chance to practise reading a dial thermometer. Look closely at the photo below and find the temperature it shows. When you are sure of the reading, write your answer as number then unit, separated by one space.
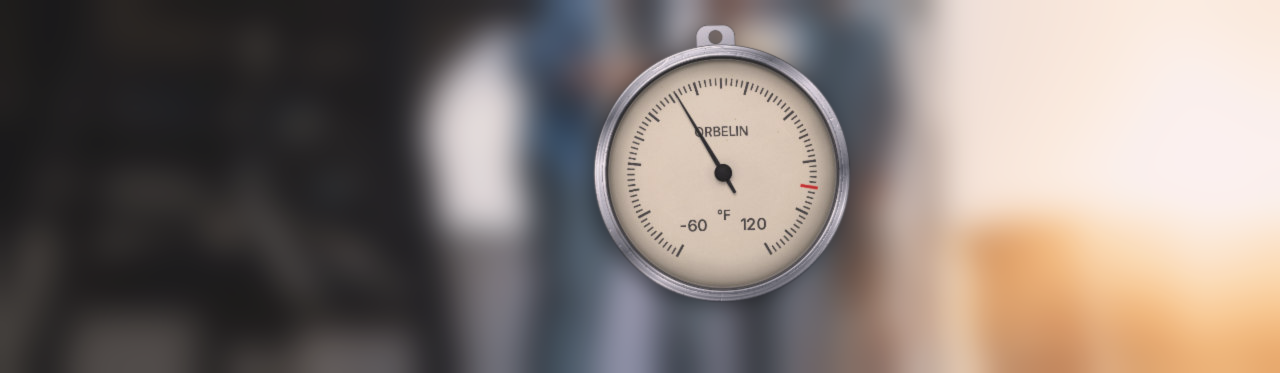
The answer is 12 °F
